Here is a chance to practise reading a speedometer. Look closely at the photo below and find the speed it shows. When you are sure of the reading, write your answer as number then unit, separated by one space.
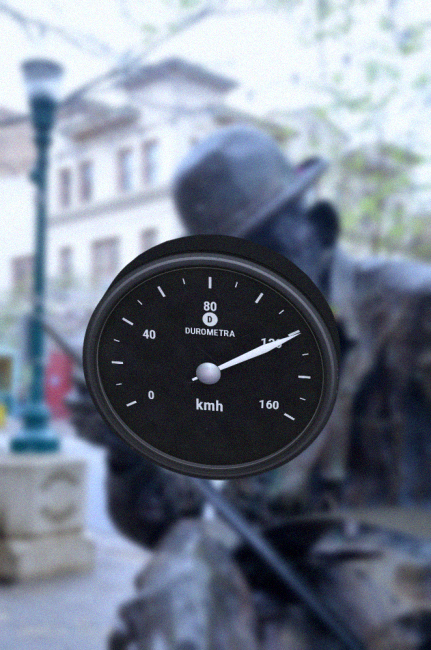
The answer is 120 km/h
